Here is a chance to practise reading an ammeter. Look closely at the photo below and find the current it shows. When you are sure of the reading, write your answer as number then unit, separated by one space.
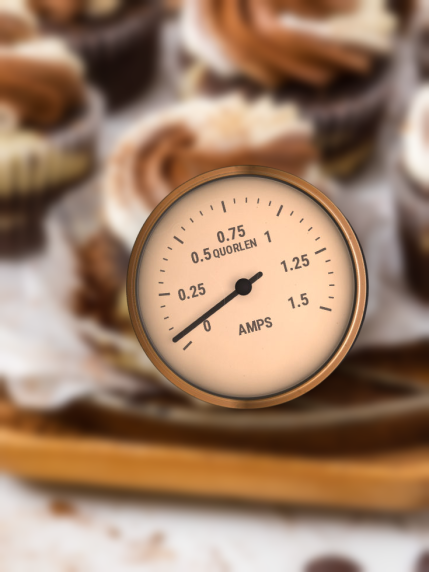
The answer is 0.05 A
